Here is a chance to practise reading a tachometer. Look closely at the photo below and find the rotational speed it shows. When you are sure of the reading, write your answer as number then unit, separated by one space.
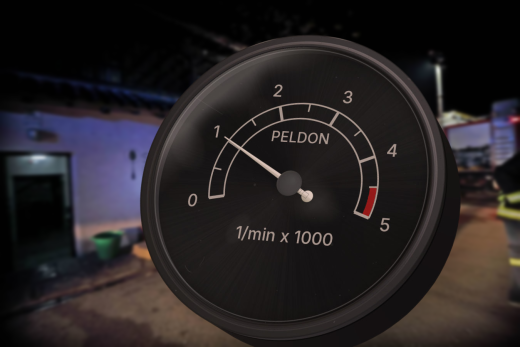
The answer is 1000 rpm
